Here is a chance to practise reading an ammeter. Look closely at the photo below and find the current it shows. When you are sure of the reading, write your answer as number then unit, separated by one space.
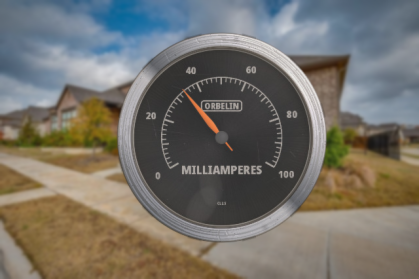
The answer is 34 mA
